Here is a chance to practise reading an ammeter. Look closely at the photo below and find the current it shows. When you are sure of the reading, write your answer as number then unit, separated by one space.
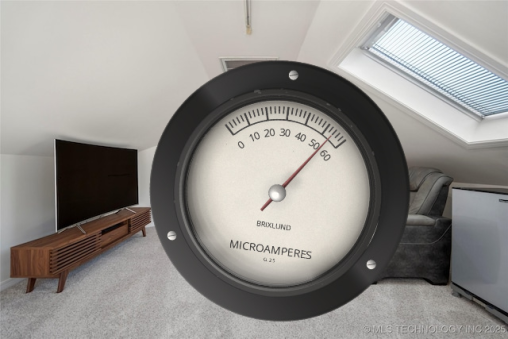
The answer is 54 µA
